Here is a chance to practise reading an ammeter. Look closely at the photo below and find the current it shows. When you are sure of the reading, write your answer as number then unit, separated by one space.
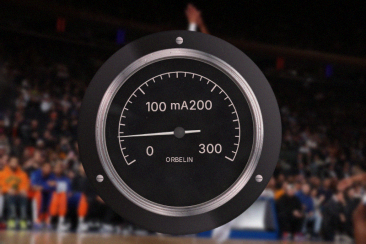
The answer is 35 mA
